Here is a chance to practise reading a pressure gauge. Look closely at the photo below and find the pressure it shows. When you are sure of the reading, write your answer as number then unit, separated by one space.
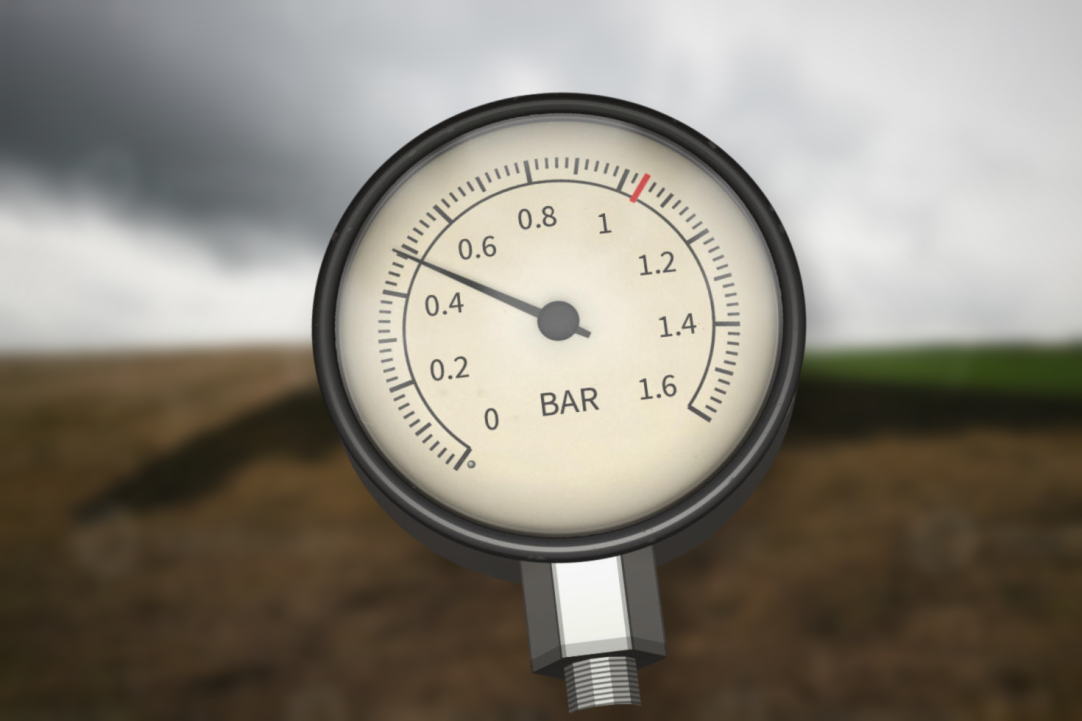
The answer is 0.48 bar
